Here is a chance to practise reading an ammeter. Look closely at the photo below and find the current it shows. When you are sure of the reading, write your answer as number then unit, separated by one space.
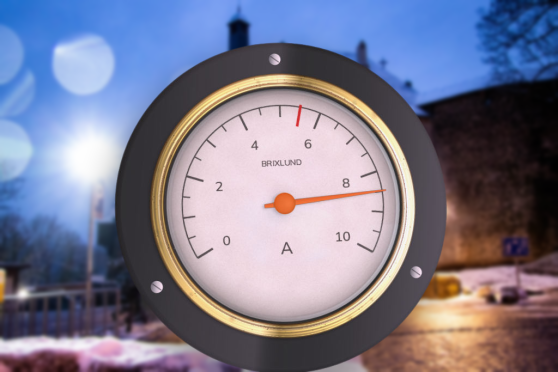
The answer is 8.5 A
